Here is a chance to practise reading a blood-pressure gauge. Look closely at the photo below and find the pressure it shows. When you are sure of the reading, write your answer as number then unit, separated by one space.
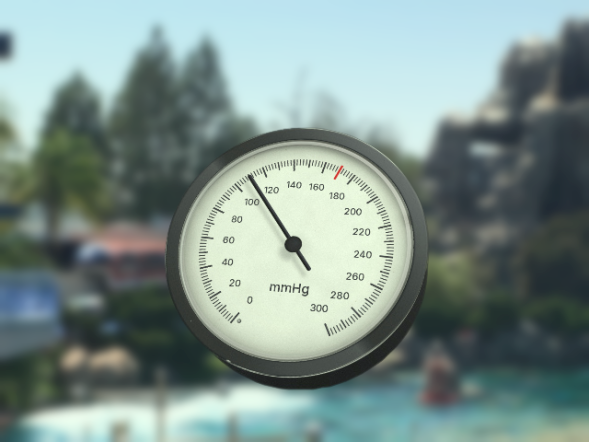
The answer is 110 mmHg
